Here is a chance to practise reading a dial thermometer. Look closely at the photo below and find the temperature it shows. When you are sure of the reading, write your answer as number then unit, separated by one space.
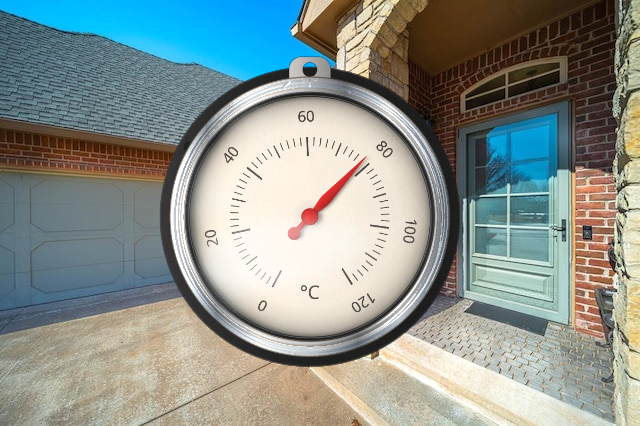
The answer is 78 °C
